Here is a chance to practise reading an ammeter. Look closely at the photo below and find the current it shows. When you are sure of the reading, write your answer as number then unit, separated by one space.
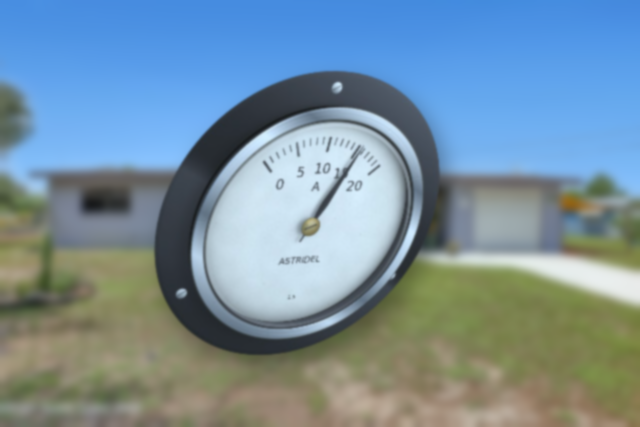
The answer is 15 A
